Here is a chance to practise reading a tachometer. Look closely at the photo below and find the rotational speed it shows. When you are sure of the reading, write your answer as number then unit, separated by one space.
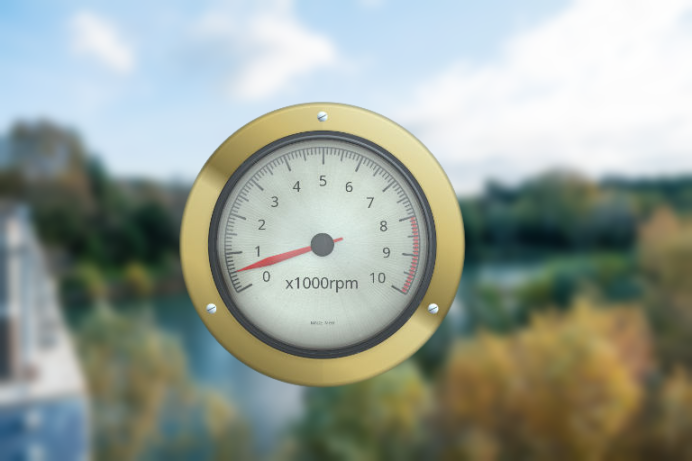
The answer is 500 rpm
